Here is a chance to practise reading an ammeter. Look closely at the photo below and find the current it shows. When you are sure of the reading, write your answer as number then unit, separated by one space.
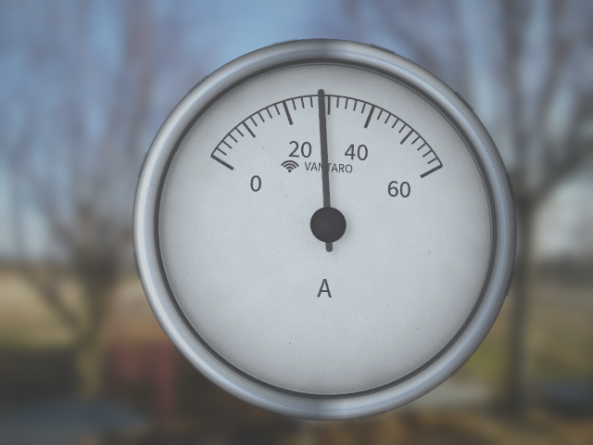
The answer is 28 A
